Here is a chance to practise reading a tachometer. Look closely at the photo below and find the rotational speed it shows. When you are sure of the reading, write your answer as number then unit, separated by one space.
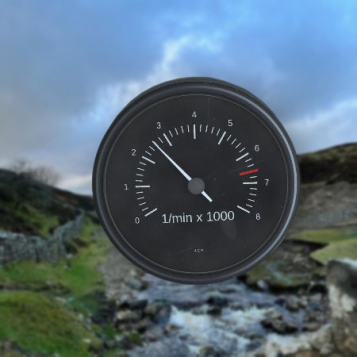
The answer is 2600 rpm
